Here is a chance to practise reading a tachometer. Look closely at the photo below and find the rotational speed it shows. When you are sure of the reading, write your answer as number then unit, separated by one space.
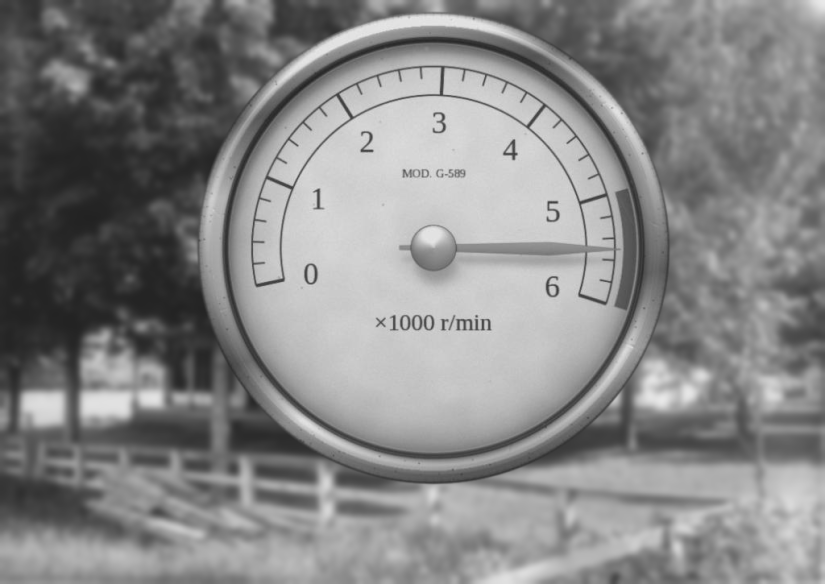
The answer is 5500 rpm
